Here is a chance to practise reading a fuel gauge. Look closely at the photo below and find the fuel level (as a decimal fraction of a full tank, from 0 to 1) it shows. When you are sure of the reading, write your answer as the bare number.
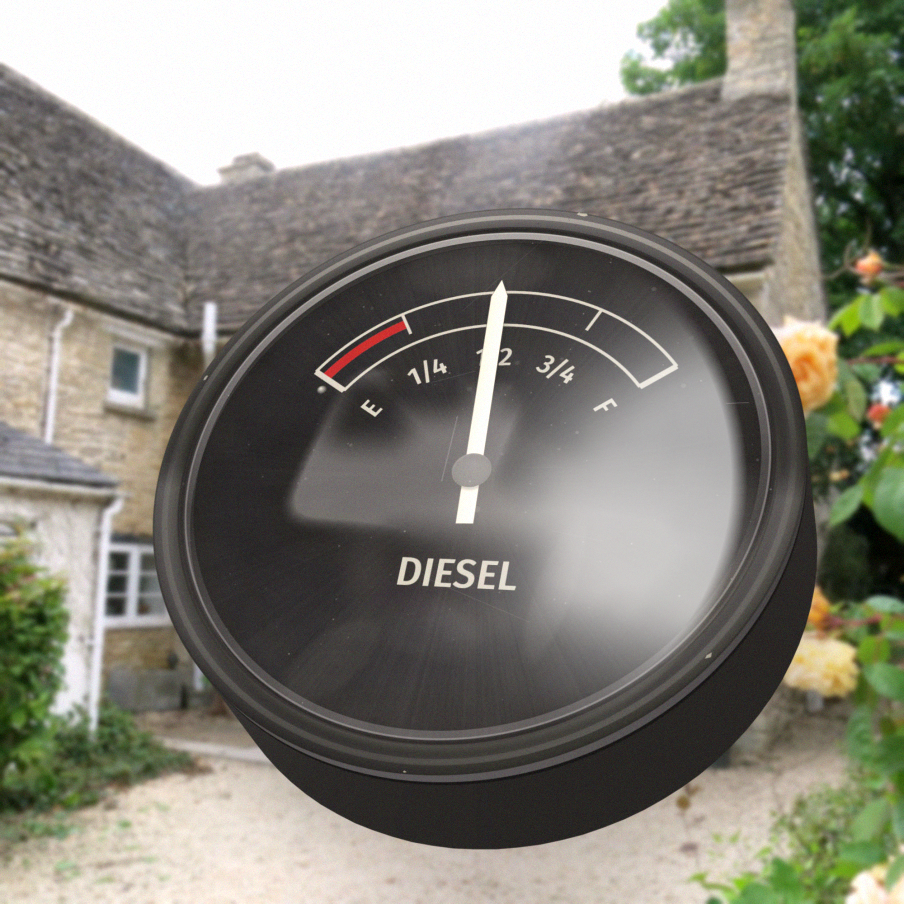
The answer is 0.5
